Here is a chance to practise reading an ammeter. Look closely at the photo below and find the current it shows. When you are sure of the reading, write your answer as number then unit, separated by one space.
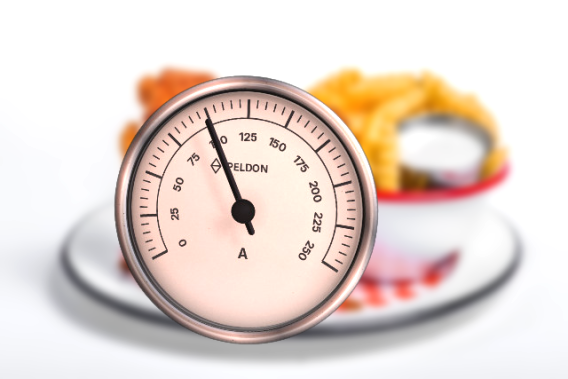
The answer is 100 A
